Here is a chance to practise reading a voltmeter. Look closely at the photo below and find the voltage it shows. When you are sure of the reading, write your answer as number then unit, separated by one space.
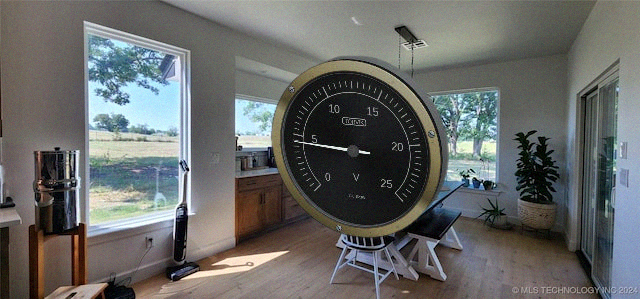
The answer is 4.5 V
